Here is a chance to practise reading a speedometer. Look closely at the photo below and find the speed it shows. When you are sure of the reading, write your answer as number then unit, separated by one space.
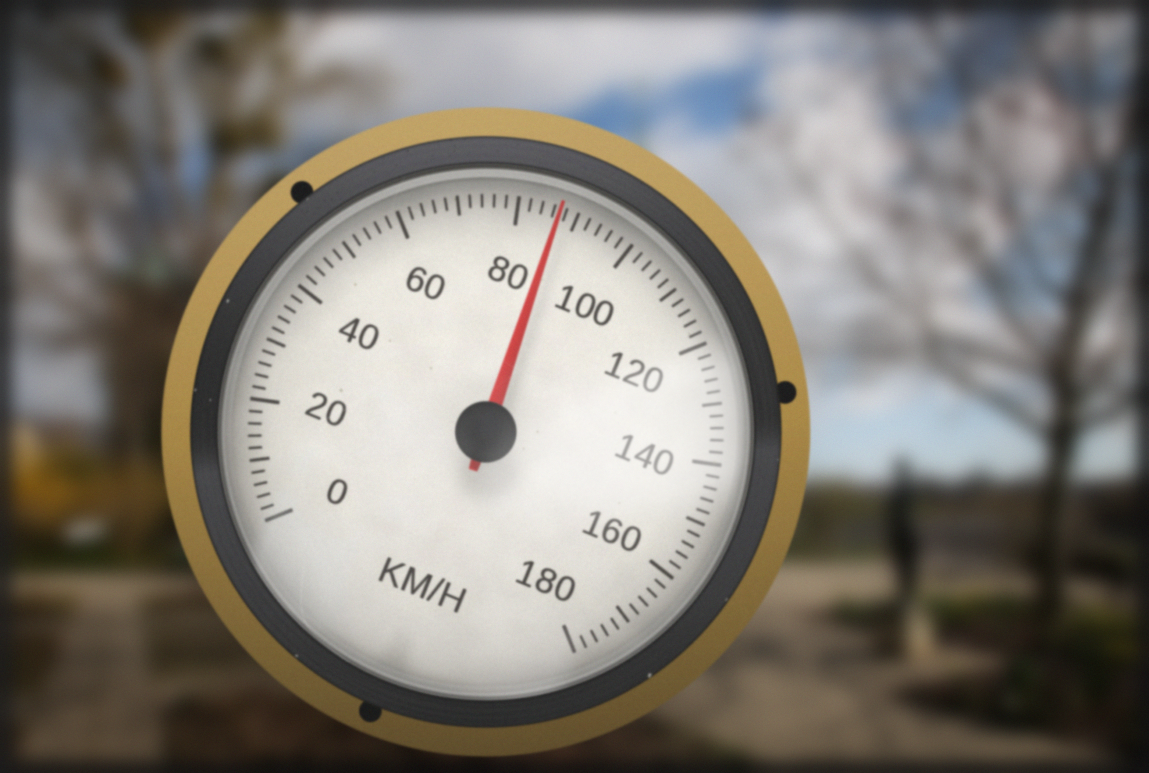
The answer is 87 km/h
